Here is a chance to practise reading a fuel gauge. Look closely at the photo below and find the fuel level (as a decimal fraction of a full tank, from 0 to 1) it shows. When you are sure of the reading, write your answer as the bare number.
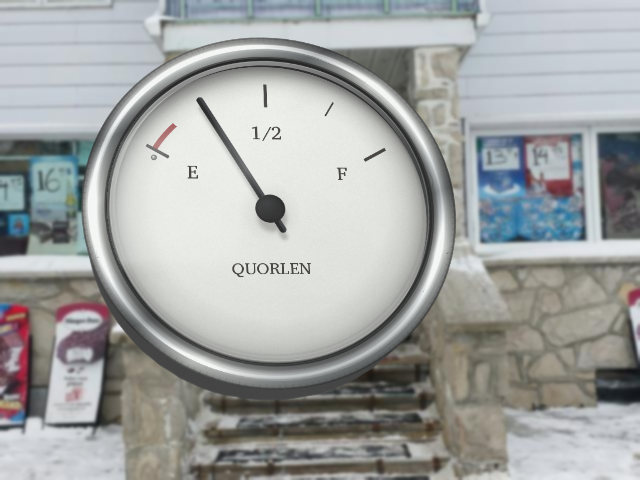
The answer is 0.25
